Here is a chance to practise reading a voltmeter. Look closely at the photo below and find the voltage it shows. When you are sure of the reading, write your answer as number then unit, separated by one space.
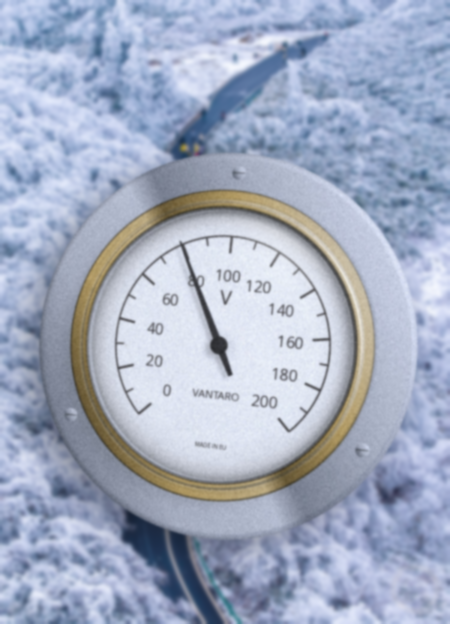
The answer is 80 V
